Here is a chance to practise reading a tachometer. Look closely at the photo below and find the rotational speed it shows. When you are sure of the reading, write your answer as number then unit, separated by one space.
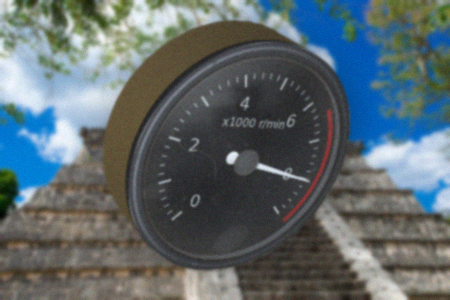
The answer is 8000 rpm
